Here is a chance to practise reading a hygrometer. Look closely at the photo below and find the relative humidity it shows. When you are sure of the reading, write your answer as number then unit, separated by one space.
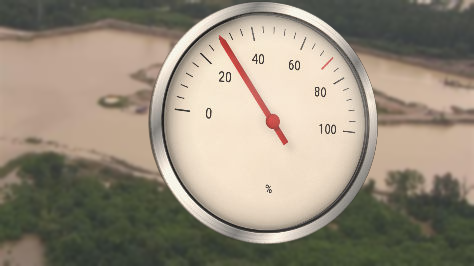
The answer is 28 %
